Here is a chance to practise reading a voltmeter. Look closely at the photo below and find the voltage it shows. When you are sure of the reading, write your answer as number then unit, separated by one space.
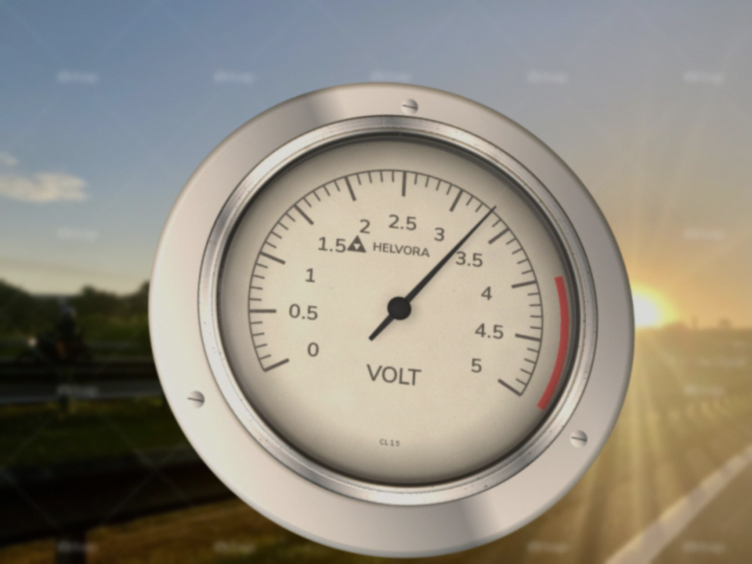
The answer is 3.3 V
